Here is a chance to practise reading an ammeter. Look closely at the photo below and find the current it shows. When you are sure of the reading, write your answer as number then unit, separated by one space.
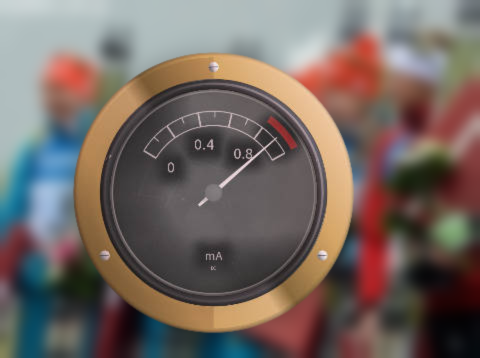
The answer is 0.9 mA
